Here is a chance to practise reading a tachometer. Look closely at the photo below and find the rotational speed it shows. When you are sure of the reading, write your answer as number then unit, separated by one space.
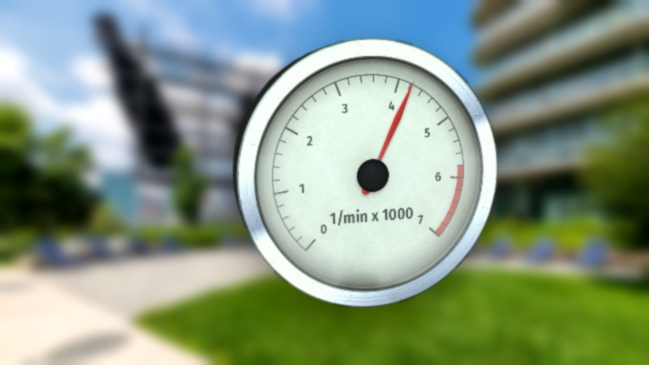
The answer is 4200 rpm
